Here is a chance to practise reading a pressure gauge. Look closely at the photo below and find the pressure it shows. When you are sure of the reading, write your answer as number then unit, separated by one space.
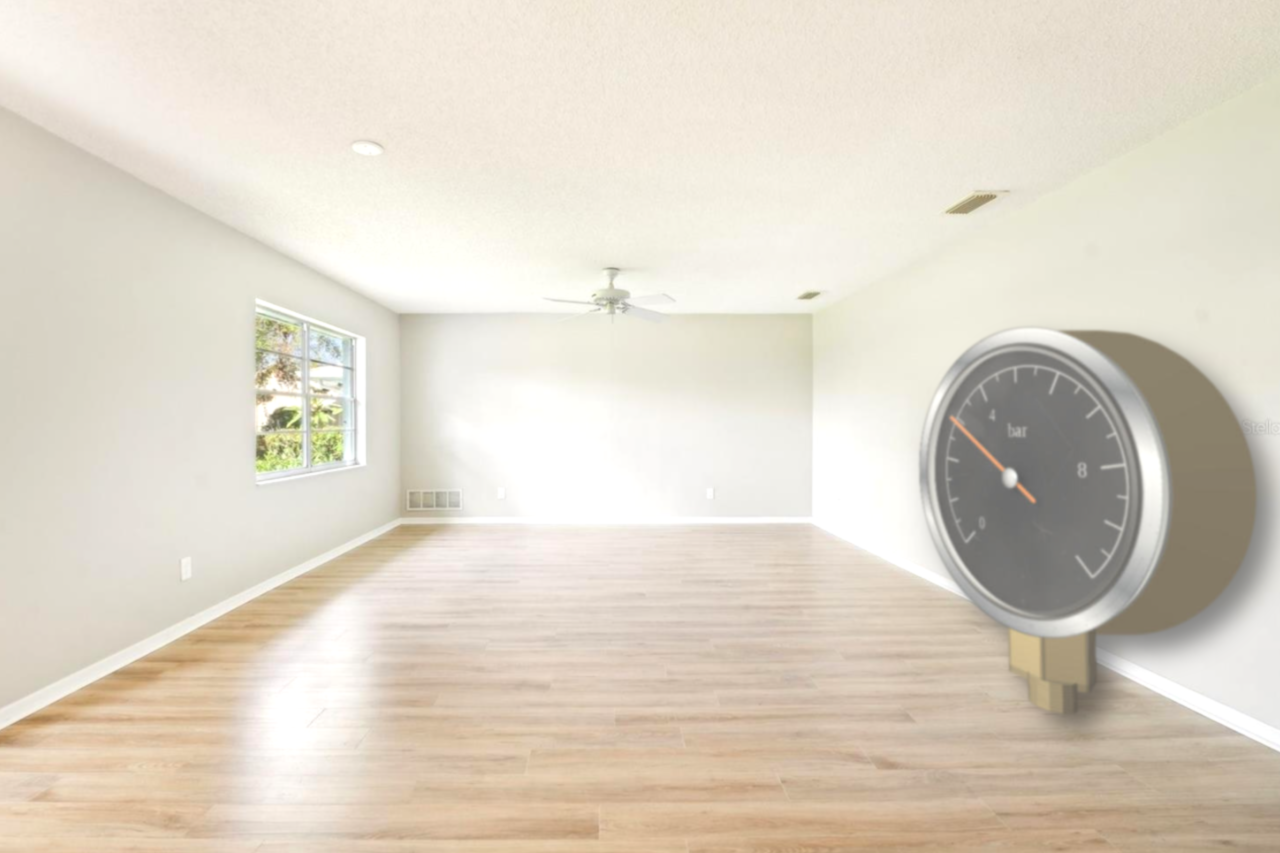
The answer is 3 bar
